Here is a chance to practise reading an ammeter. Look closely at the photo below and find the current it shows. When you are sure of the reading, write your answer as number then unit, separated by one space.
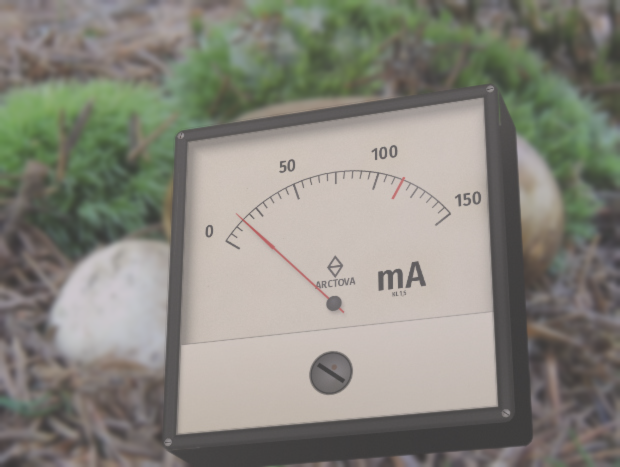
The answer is 15 mA
